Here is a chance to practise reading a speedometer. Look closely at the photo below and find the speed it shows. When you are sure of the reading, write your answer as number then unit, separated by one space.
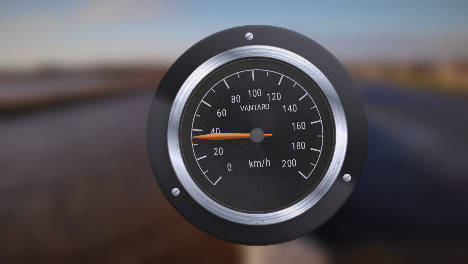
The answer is 35 km/h
